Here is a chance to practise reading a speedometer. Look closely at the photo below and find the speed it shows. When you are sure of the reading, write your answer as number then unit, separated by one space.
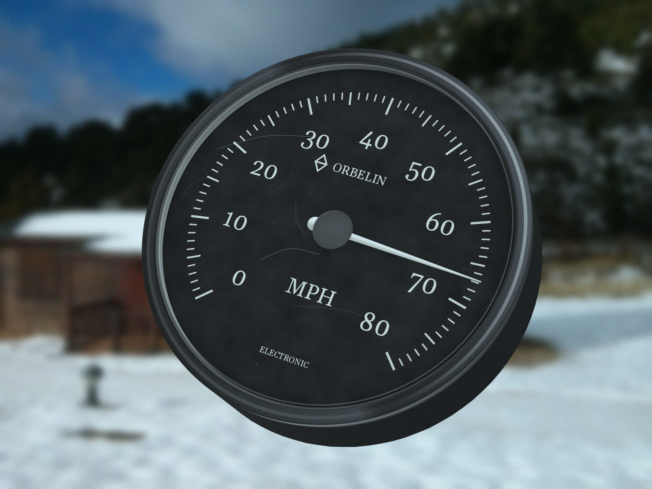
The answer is 67 mph
